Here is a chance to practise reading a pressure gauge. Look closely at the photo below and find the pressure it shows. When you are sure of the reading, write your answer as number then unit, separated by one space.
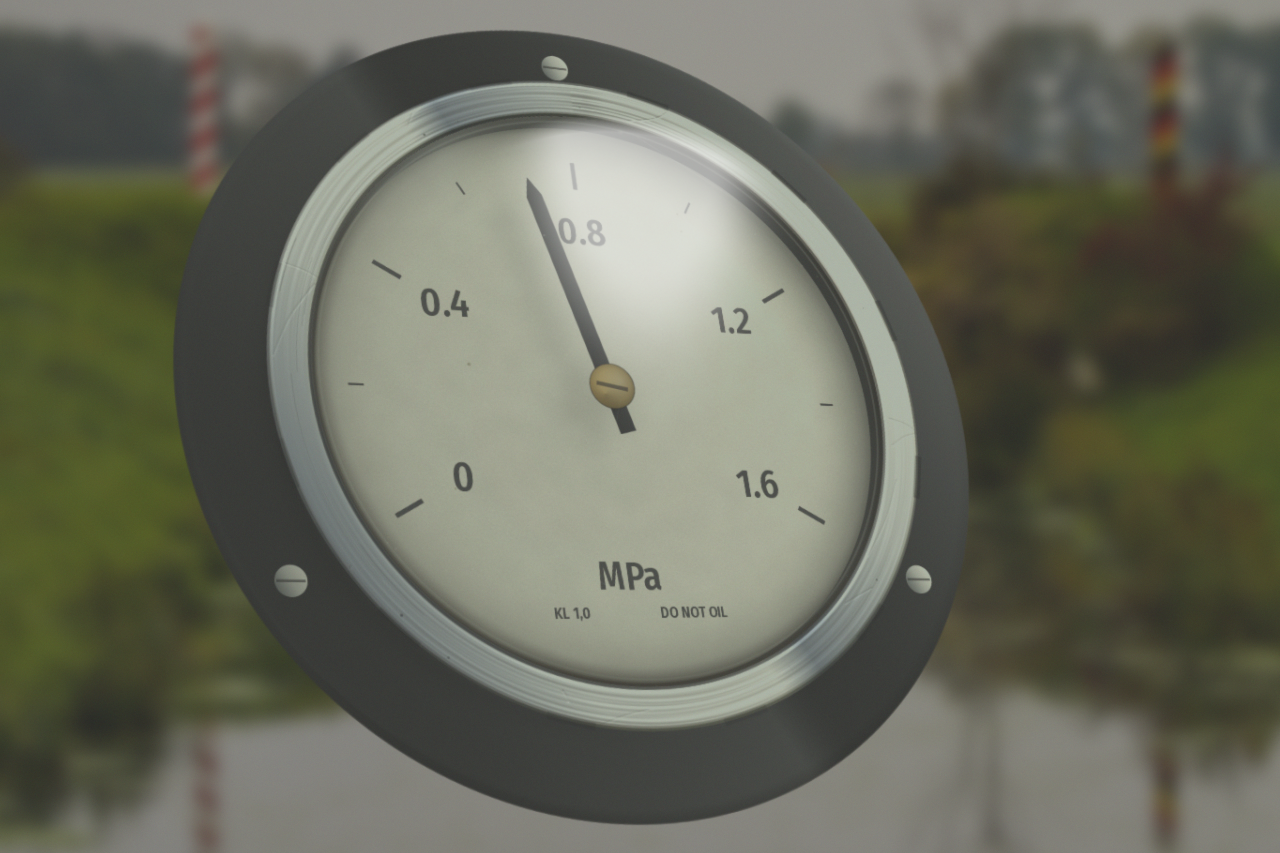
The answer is 0.7 MPa
